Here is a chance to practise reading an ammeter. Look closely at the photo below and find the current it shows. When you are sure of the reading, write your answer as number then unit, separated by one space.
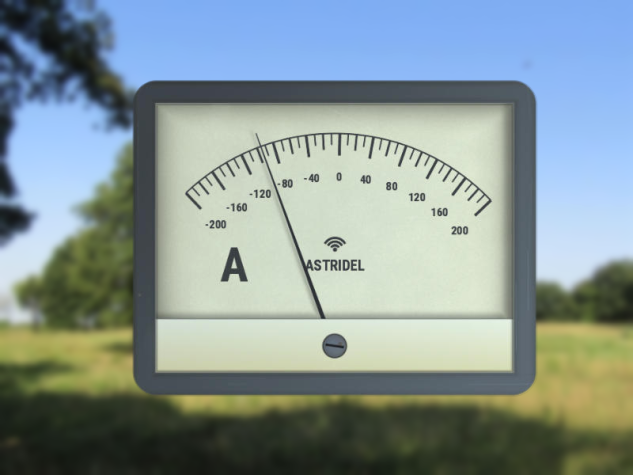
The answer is -95 A
